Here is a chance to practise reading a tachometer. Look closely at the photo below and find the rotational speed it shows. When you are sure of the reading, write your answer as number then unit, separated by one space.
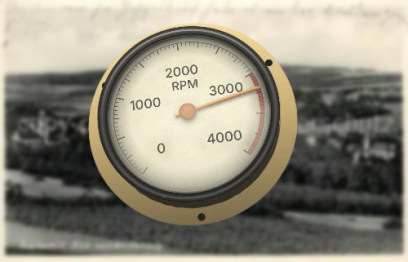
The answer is 3200 rpm
